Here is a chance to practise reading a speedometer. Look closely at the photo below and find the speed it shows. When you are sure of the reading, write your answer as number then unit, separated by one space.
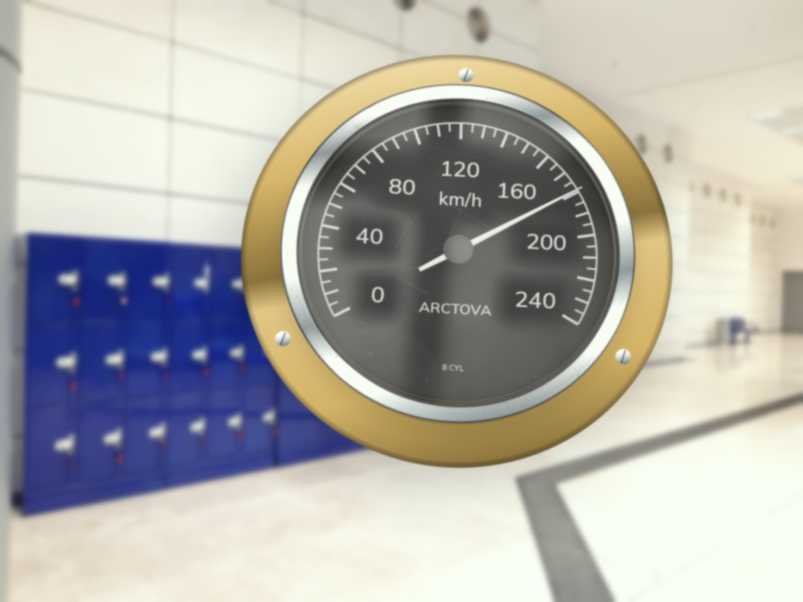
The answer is 180 km/h
